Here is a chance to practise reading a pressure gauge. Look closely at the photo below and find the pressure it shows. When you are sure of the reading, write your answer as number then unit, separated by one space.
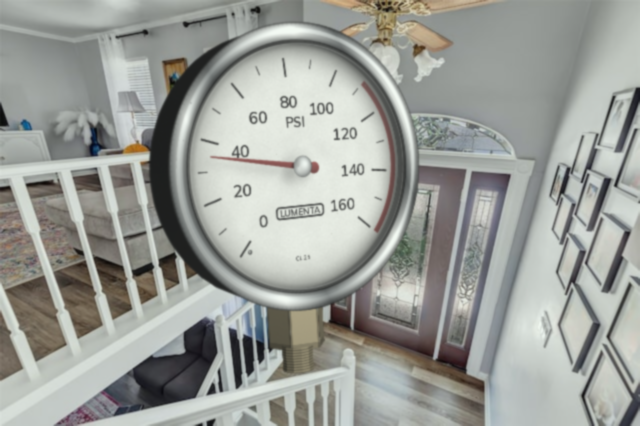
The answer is 35 psi
